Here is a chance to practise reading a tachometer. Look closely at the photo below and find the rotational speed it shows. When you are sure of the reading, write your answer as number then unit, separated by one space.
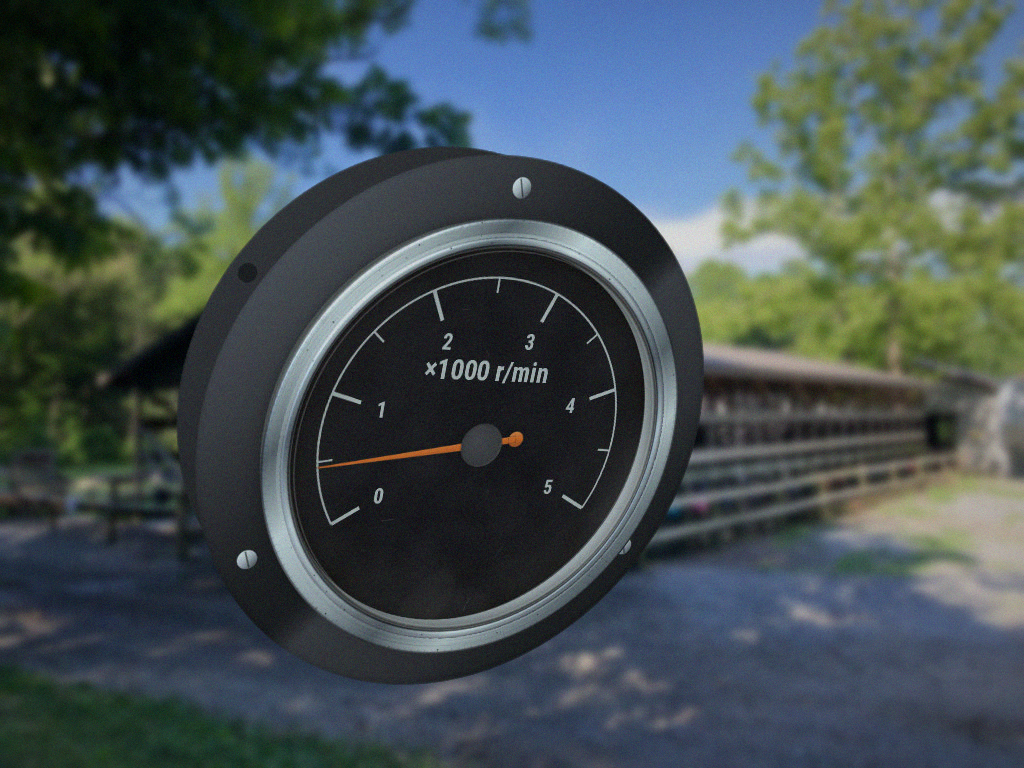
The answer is 500 rpm
